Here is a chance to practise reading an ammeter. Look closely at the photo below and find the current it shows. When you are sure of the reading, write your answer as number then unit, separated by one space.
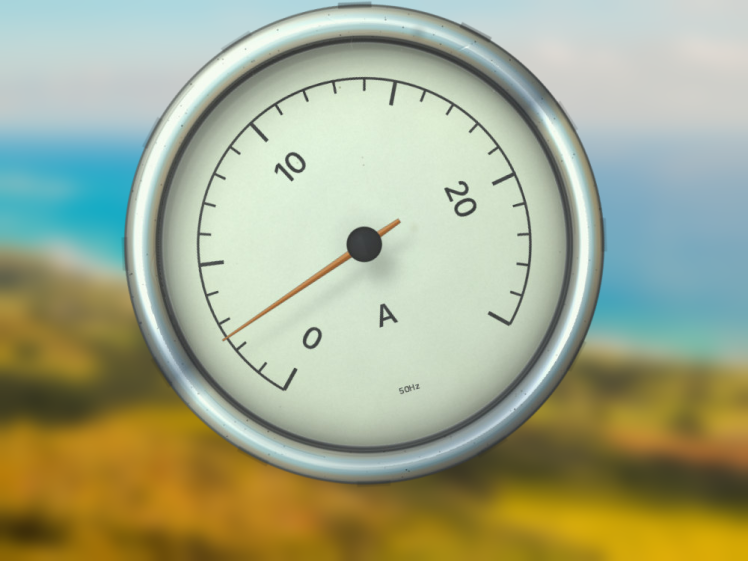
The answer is 2.5 A
